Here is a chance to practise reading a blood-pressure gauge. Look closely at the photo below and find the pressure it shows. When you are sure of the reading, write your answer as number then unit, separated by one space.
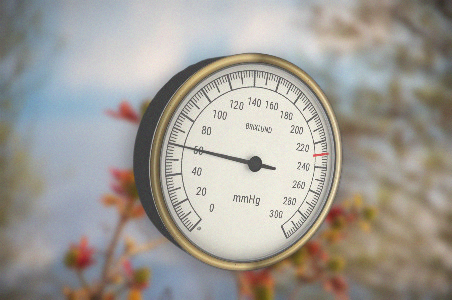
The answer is 60 mmHg
